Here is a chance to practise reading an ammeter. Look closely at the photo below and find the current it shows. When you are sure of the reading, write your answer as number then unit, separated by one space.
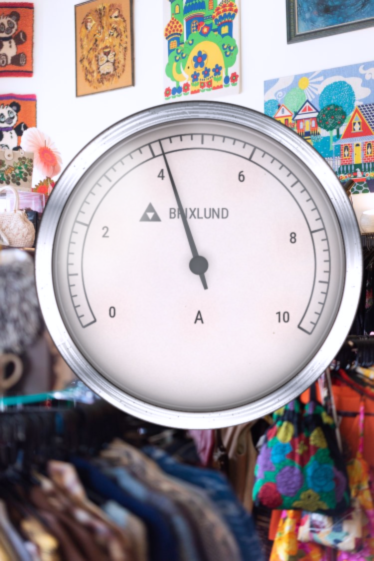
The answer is 4.2 A
